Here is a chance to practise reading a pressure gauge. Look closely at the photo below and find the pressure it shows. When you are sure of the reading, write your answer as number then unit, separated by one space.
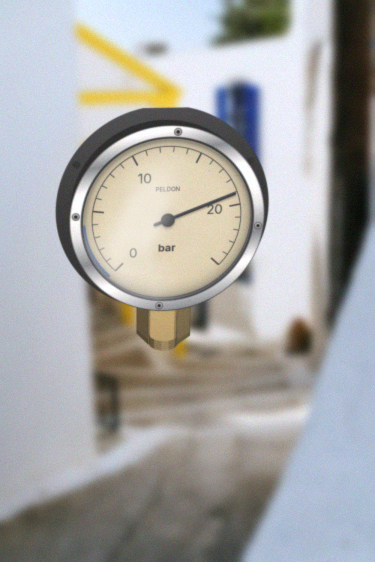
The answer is 19 bar
